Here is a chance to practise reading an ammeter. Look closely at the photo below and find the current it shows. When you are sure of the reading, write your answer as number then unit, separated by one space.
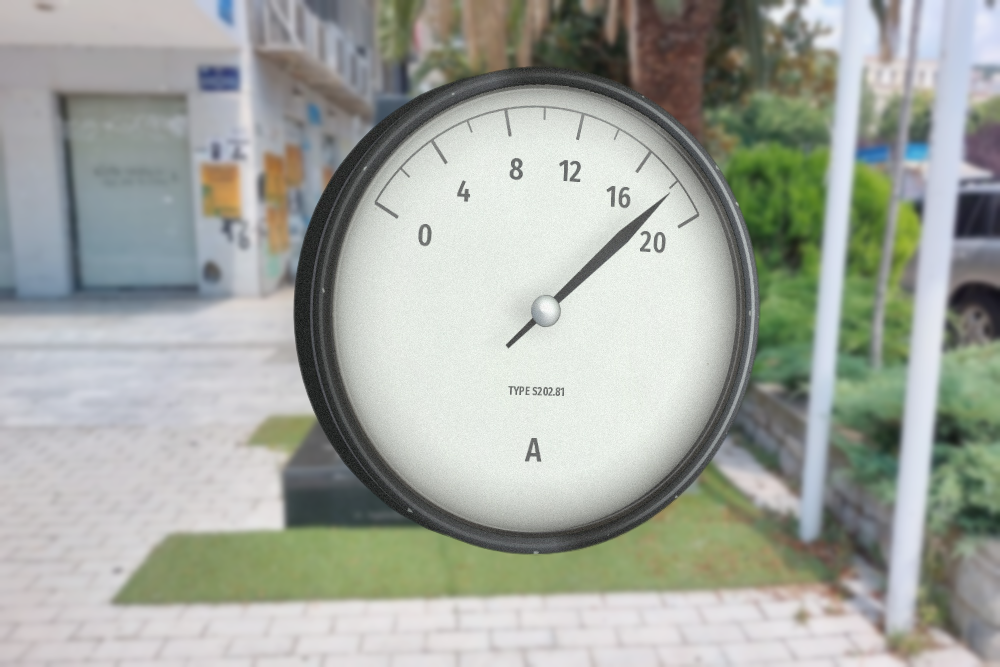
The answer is 18 A
